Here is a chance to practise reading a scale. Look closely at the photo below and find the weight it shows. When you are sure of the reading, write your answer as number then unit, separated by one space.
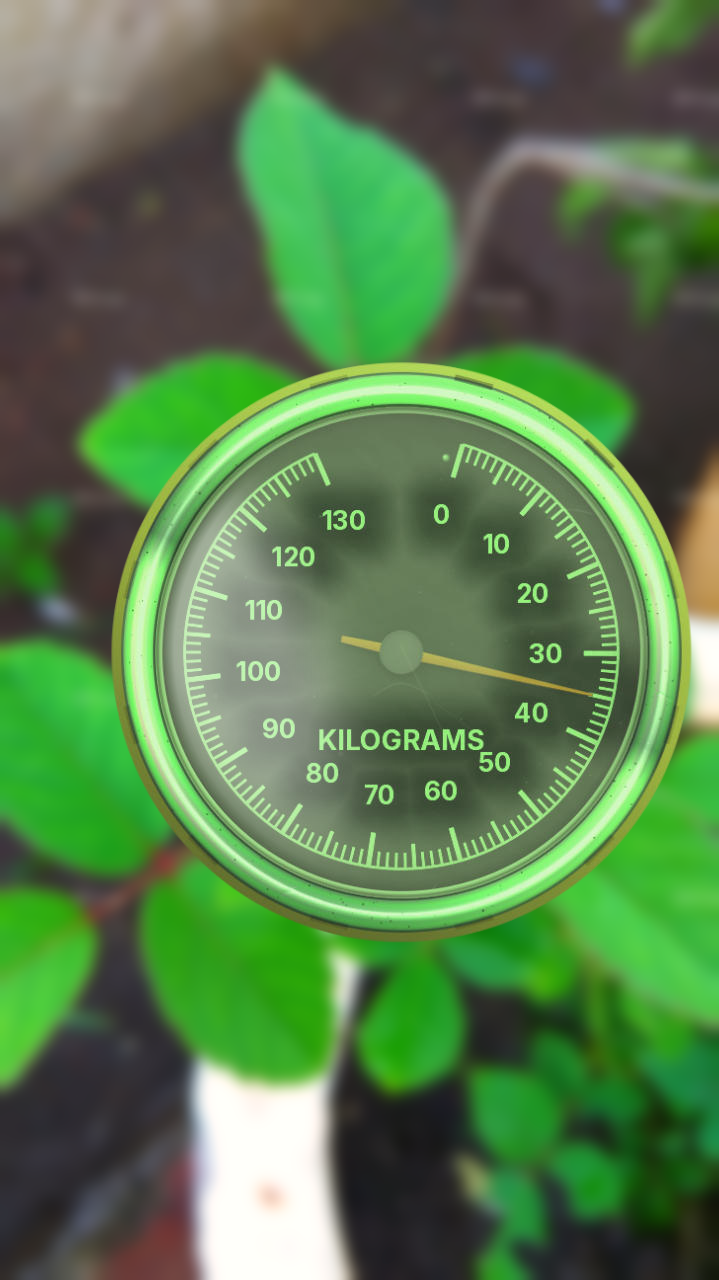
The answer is 35 kg
